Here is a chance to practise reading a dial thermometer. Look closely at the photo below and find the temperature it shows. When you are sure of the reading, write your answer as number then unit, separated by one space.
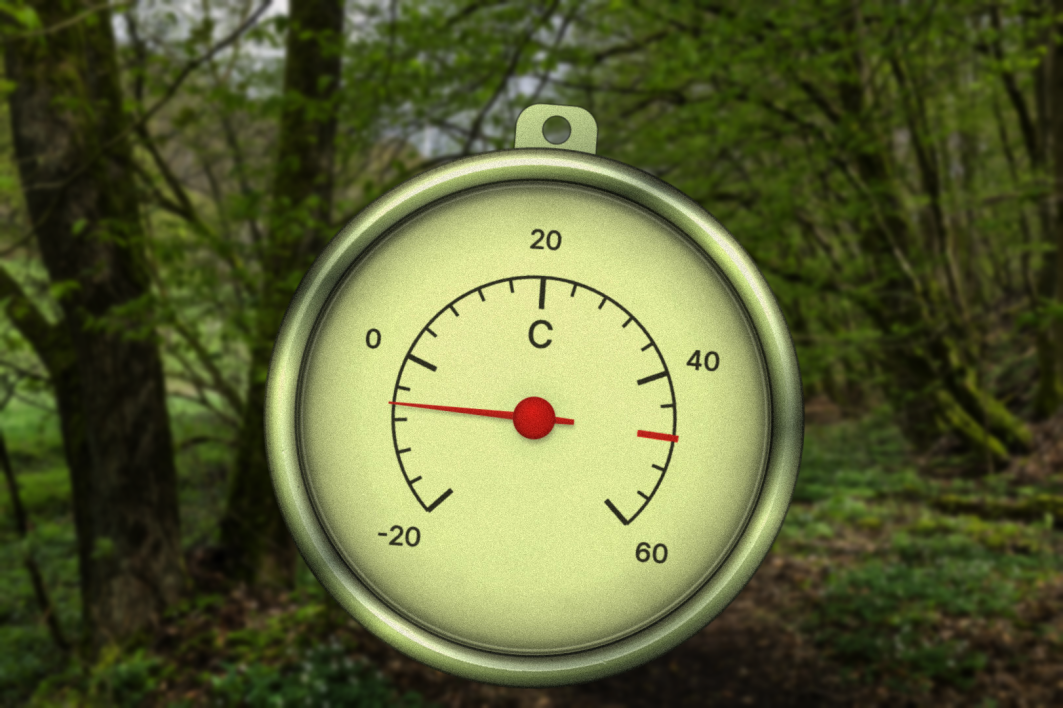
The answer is -6 °C
